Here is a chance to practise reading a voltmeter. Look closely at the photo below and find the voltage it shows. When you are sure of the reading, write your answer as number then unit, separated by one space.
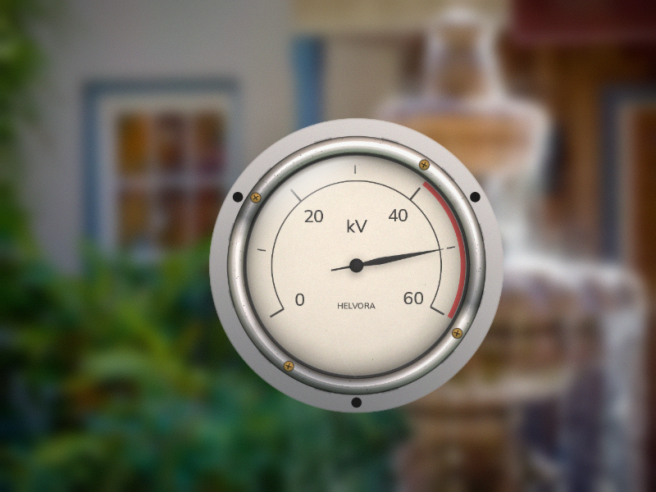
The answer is 50 kV
